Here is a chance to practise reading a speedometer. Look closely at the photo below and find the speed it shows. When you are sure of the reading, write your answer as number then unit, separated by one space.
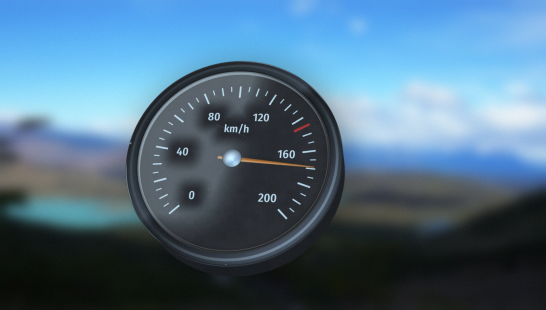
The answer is 170 km/h
